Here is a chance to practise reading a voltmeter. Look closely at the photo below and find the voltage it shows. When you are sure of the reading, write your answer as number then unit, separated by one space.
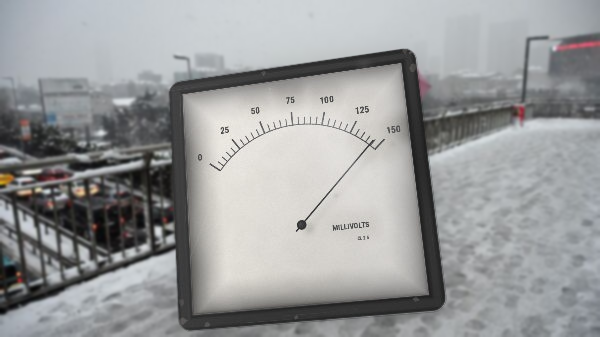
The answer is 145 mV
